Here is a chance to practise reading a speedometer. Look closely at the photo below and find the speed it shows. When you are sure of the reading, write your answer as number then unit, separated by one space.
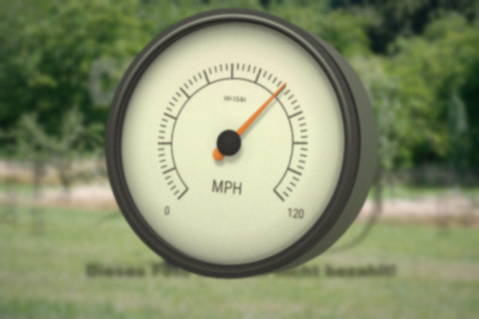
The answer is 80 mph
